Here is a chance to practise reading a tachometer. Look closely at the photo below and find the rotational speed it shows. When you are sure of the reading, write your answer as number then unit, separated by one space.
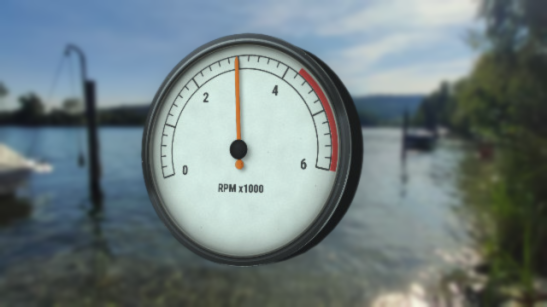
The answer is 3000 rpm
